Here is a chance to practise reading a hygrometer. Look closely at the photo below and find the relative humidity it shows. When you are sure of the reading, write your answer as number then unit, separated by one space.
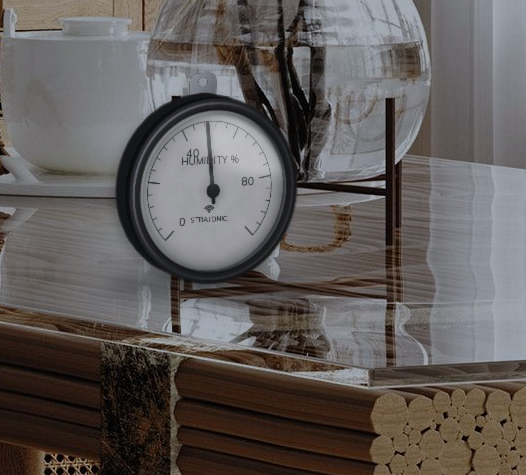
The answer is 48 %
